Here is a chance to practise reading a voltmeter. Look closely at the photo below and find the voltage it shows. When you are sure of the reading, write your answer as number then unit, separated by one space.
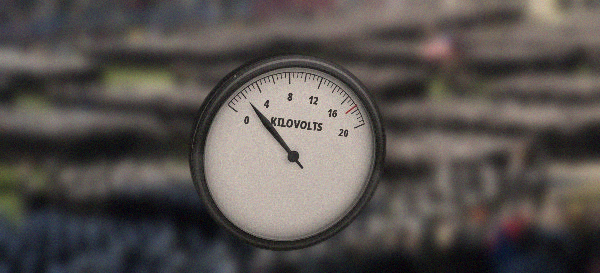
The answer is 2 kV
